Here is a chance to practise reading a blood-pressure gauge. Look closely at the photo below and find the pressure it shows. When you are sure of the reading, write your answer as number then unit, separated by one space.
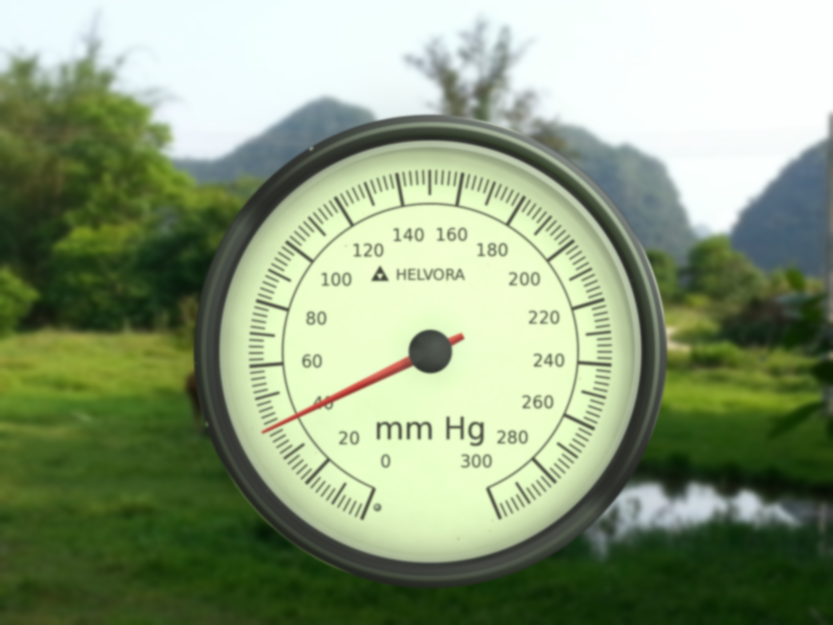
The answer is 40 mmHg
